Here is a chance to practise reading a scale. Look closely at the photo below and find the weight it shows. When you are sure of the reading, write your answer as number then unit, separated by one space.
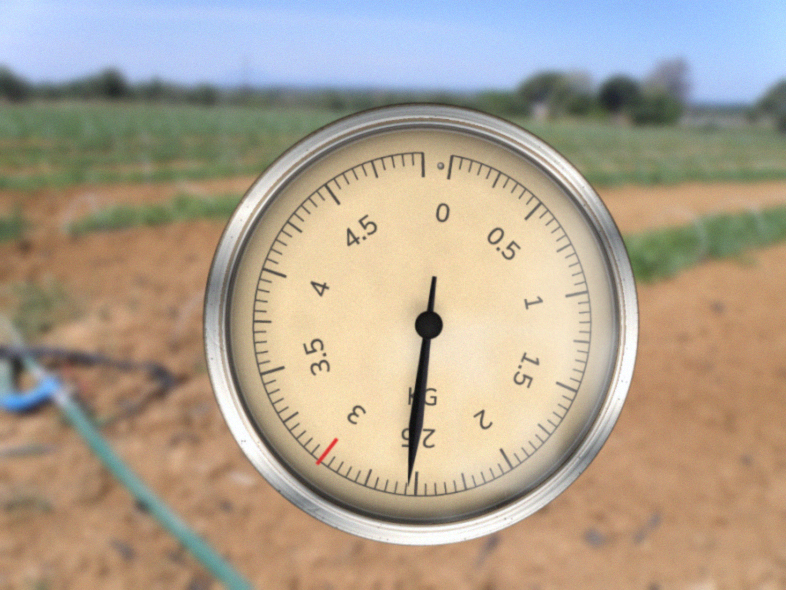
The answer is 2.55 kg
